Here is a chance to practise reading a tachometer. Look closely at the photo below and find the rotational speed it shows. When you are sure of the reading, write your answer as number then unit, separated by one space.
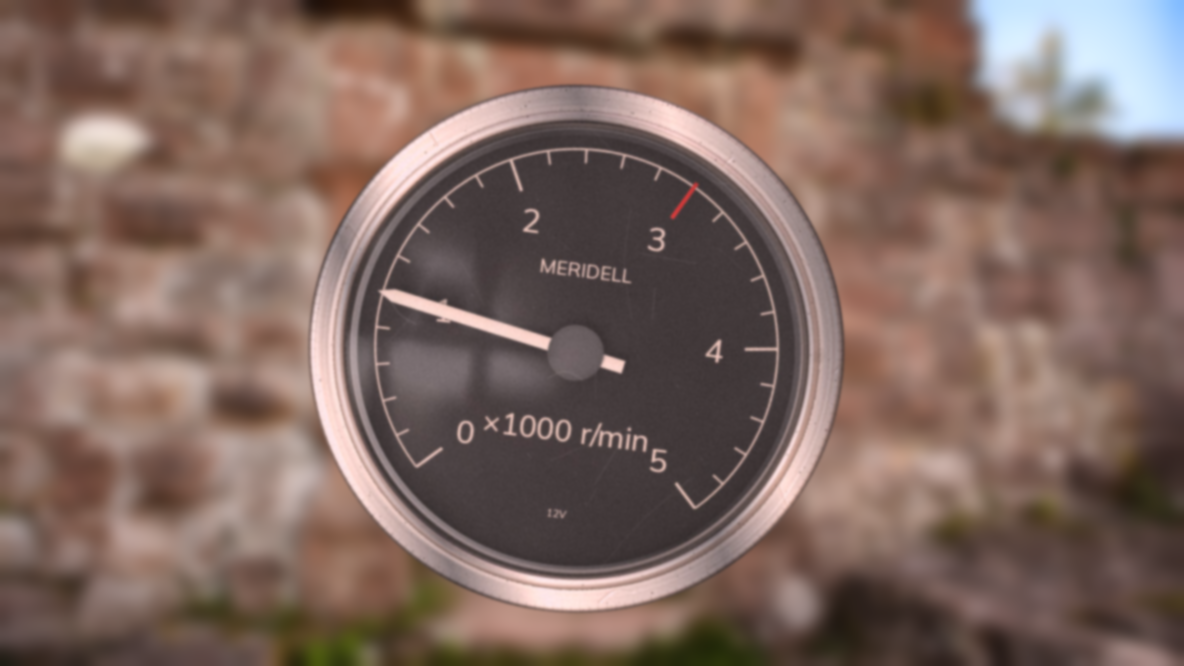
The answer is 1000 rpm
